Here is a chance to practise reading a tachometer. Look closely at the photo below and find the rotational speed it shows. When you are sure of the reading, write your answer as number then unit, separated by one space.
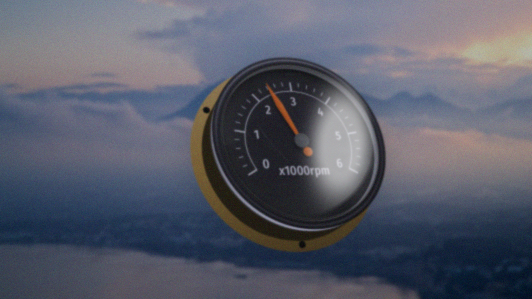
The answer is 2400 rpm
